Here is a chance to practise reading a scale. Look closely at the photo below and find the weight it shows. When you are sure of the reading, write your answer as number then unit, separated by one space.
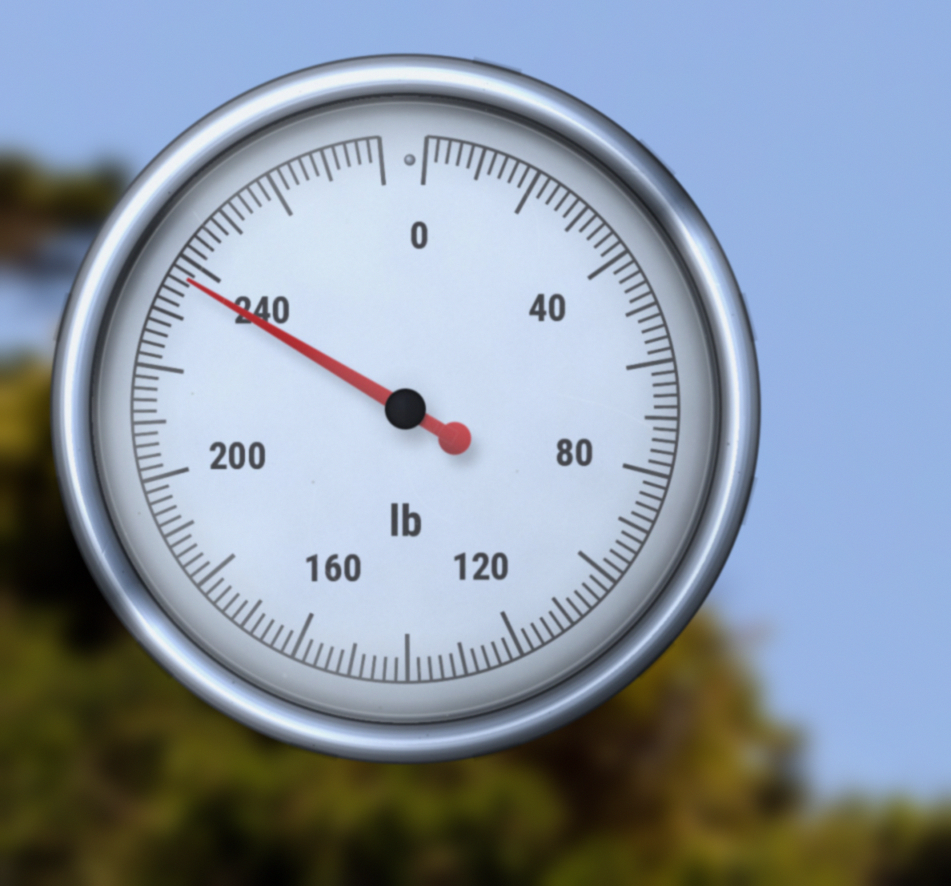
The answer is 237 lb
